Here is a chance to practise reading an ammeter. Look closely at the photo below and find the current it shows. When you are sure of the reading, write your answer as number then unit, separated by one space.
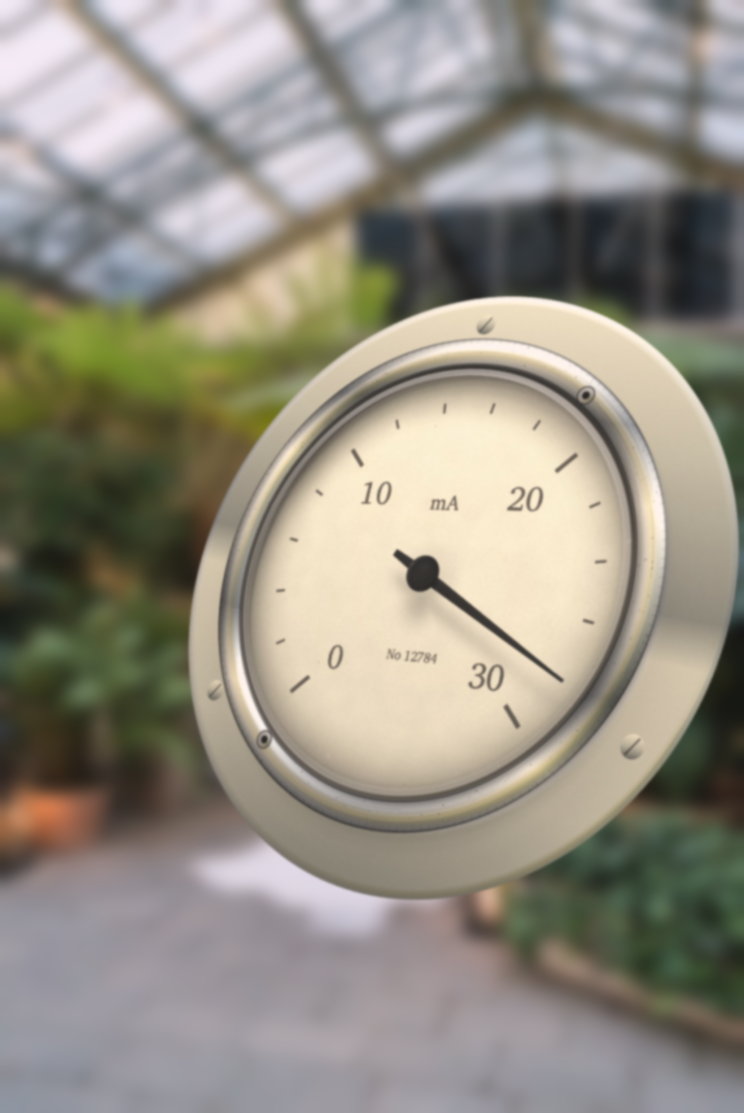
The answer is 28 mA
